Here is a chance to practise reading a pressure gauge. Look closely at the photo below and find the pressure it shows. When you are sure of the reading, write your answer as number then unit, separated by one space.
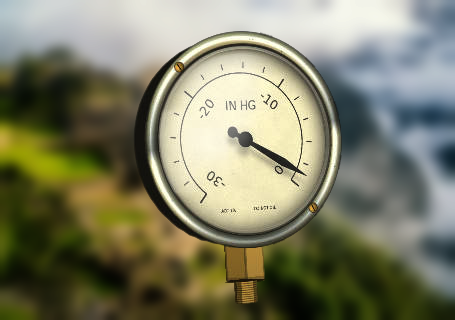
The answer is -1 inHg
